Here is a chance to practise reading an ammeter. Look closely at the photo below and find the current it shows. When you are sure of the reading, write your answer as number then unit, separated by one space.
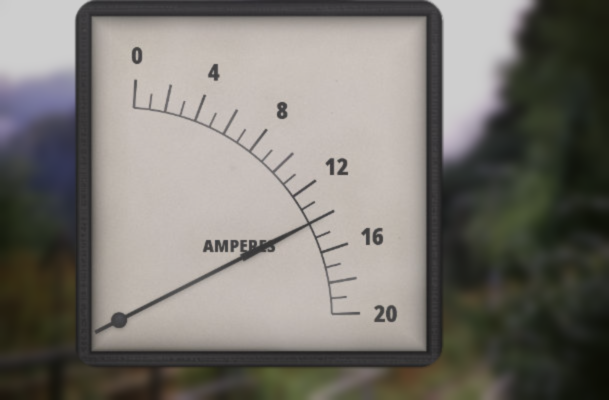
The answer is 14 A
